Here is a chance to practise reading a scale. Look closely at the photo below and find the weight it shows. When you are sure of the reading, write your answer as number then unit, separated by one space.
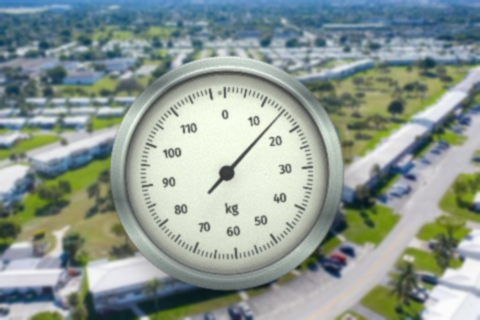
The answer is 15 kg
